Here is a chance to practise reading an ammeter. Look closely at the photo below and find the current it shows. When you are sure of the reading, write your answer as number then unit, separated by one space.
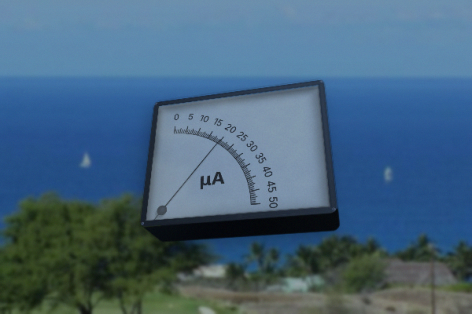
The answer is 20 µA
